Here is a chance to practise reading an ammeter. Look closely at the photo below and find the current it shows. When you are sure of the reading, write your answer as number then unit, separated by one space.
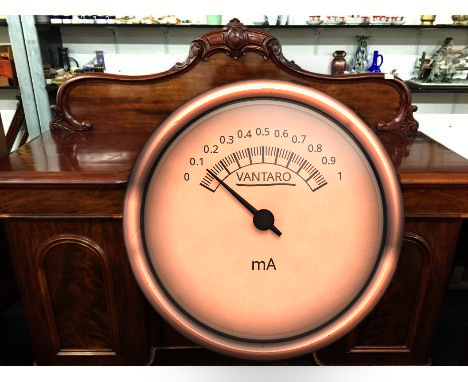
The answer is 0.1 mA
